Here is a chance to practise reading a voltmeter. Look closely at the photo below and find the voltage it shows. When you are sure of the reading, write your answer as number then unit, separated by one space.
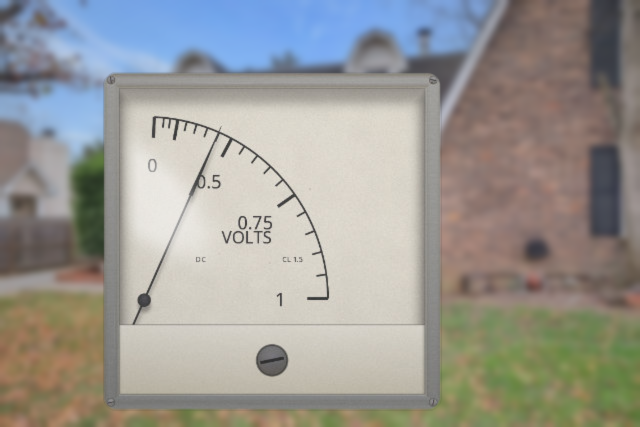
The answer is 0.45 V
